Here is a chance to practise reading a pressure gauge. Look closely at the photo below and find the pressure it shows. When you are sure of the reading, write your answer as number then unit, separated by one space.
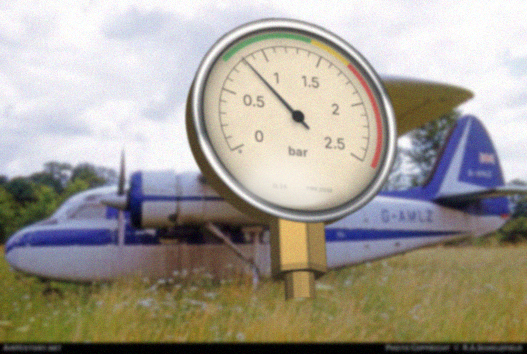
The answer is 0.8 bar
